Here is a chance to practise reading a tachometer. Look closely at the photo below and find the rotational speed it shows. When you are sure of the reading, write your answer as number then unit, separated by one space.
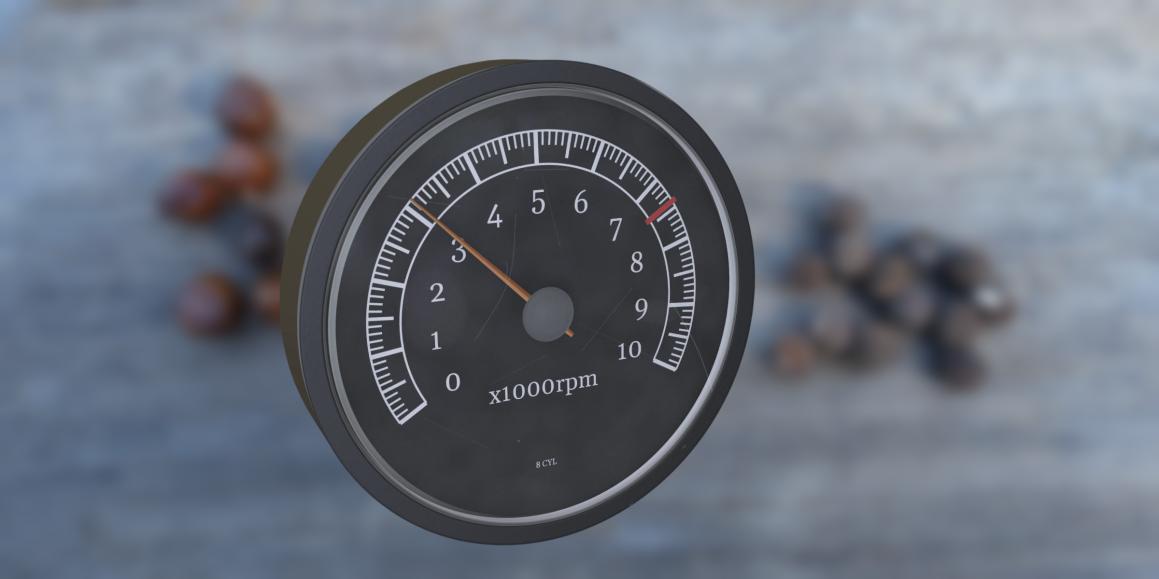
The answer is 3100 rpm
